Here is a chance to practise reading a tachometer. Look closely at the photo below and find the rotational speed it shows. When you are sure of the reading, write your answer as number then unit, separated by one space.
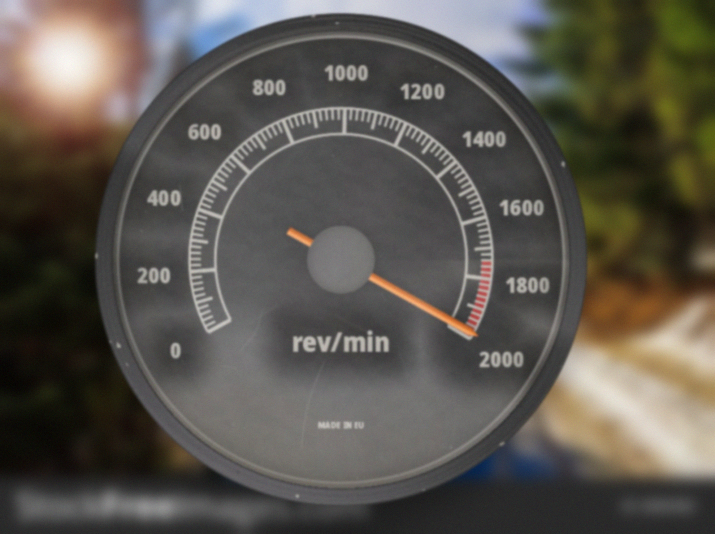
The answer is 1980 rpm
